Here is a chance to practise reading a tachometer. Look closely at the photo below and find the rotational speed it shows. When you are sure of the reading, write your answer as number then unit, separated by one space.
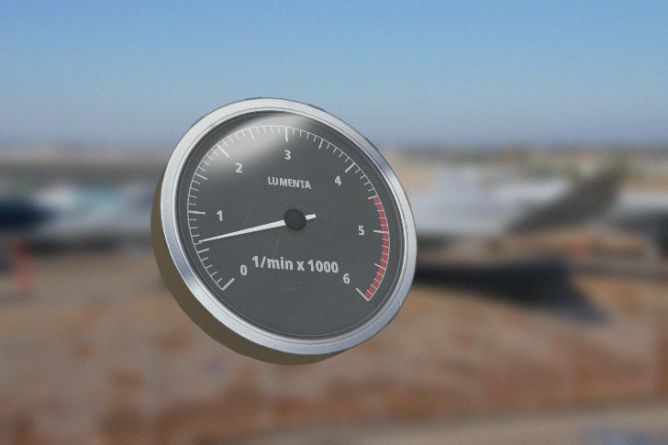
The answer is 600 rpm
